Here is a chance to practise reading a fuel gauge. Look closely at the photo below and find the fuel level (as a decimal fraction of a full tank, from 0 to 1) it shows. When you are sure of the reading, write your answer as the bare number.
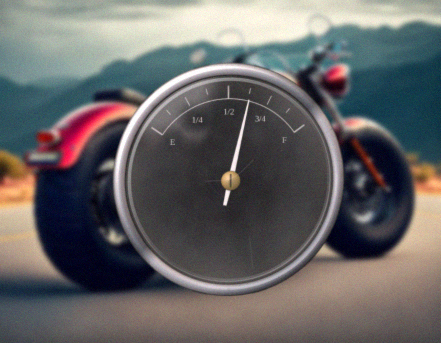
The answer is 0.625
